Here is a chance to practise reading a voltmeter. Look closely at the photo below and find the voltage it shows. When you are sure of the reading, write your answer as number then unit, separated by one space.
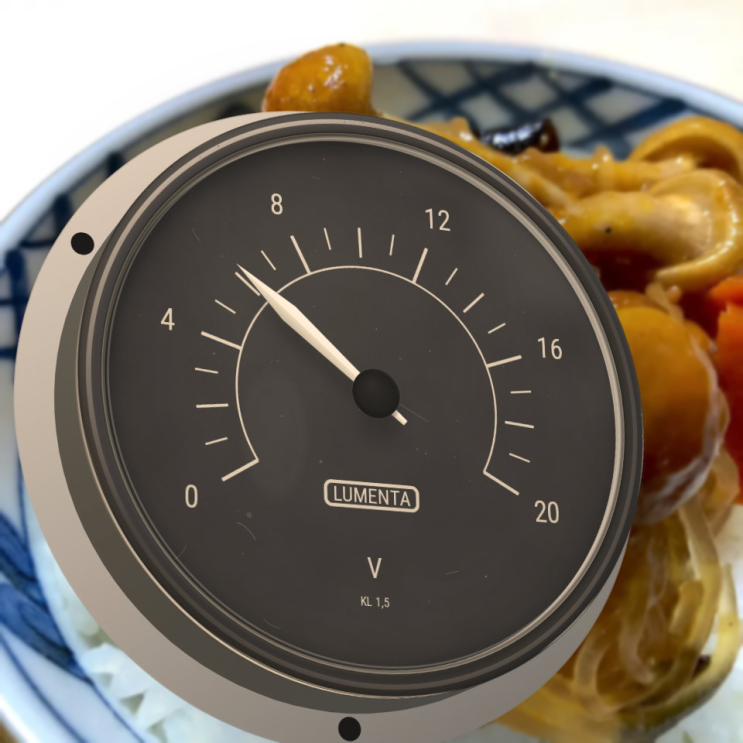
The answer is 6 V
